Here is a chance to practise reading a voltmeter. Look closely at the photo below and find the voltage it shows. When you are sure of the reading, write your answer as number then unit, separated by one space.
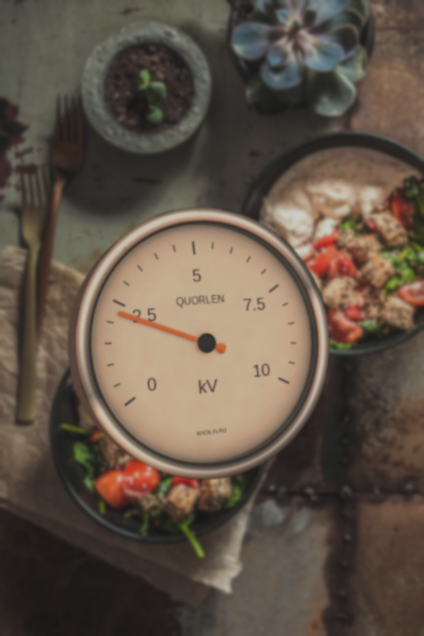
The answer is 2.25 kV
